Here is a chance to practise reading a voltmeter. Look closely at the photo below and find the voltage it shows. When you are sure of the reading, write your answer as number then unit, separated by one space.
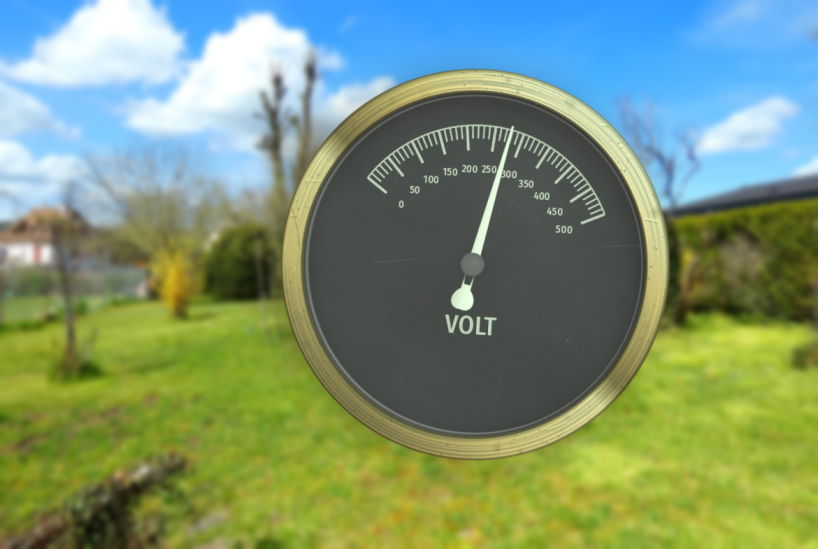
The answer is 280 V
